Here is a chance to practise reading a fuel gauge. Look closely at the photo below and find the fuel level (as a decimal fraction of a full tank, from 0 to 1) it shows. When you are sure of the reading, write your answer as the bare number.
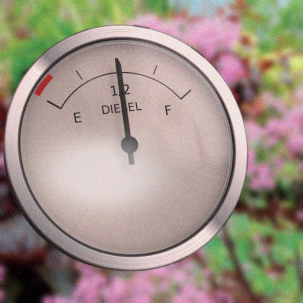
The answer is 0.5
